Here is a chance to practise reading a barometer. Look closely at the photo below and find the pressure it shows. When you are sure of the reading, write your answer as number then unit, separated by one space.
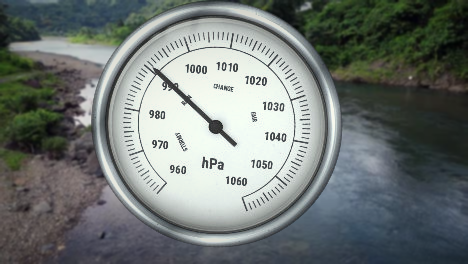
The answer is 991 hPa
